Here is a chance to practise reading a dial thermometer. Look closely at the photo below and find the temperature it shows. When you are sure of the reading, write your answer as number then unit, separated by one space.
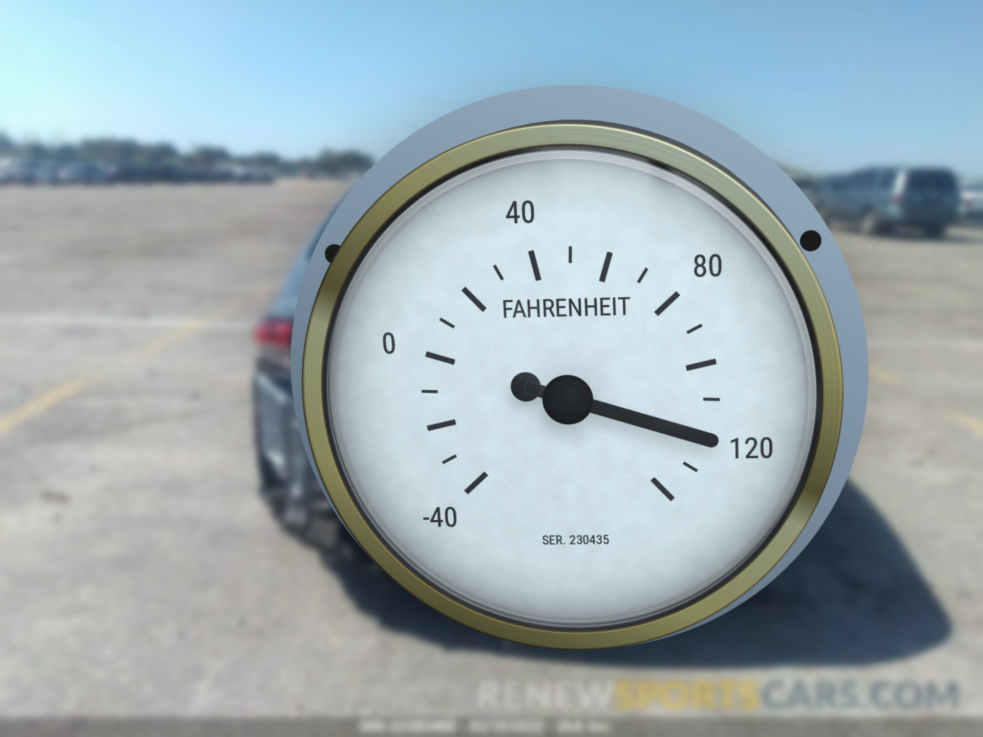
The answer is 120 °F
